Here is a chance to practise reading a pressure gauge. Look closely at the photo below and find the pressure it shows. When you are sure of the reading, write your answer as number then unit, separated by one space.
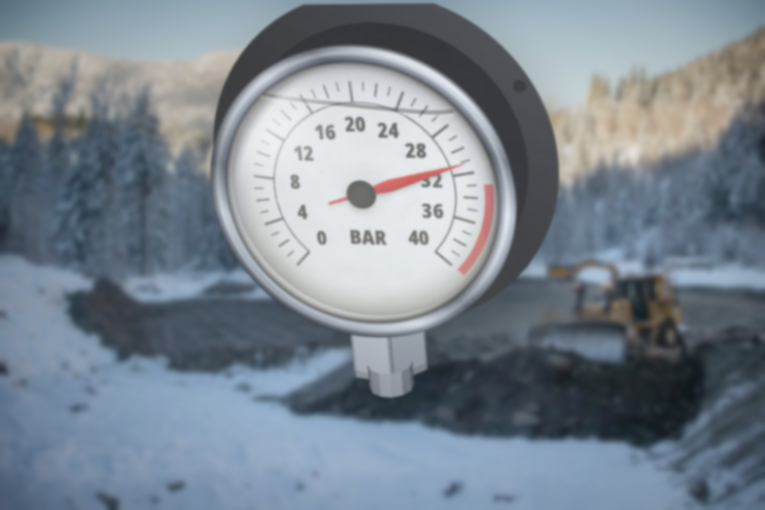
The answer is 31 bar
